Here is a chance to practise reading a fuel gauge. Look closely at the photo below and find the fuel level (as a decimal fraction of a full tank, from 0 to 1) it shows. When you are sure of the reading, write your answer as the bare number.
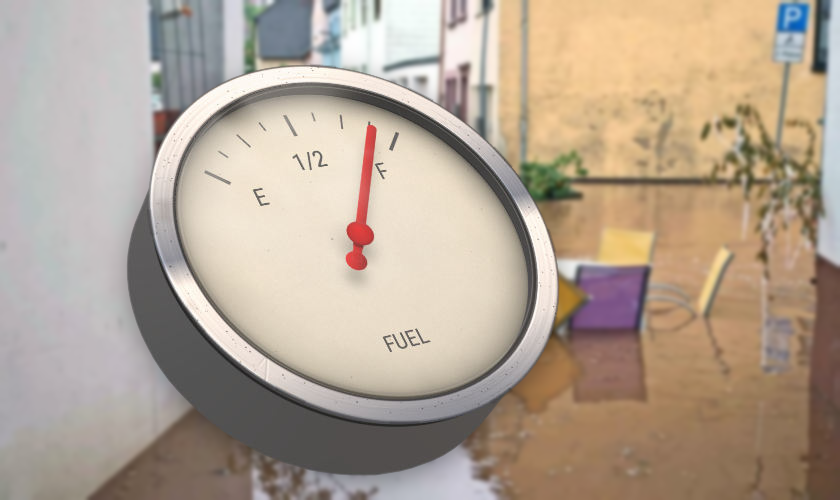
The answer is 0.875
